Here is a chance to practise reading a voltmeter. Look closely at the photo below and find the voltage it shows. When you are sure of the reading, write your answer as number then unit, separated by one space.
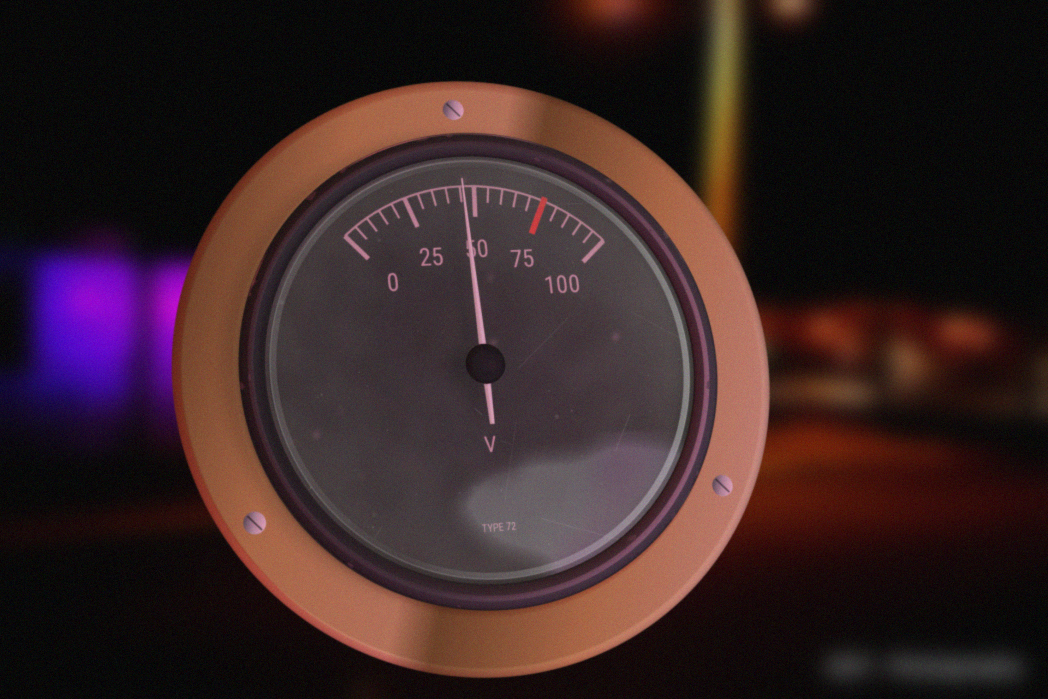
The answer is 45 V
